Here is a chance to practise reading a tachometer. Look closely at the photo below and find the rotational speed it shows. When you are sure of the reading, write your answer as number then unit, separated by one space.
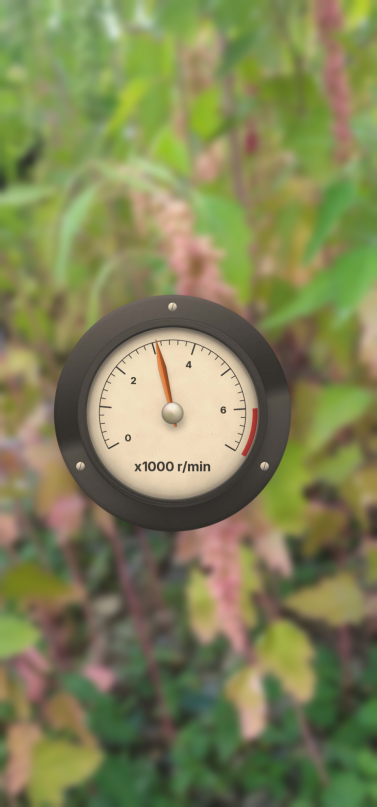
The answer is 3100 rpm
